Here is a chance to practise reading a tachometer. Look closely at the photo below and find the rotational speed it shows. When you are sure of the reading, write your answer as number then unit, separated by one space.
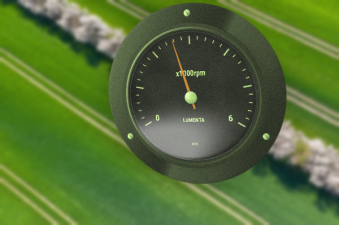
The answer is 2600 rpm
